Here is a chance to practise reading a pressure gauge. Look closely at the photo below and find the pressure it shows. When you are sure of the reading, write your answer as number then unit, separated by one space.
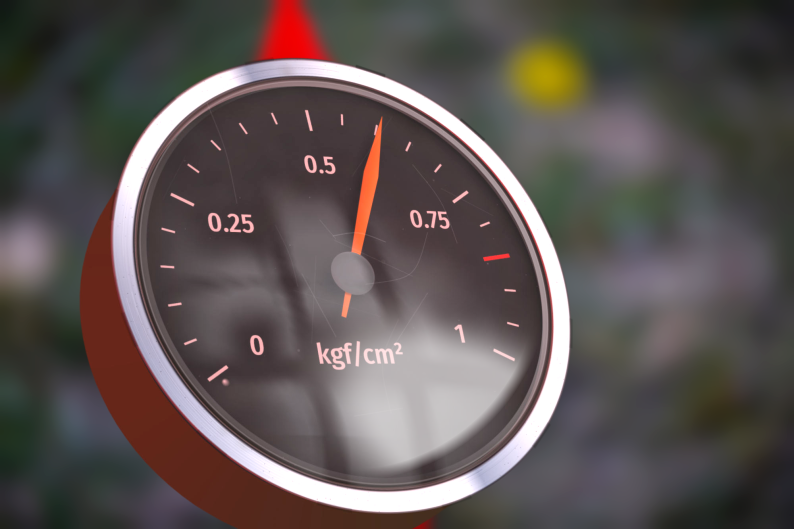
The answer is 0.6 kg/cm²
